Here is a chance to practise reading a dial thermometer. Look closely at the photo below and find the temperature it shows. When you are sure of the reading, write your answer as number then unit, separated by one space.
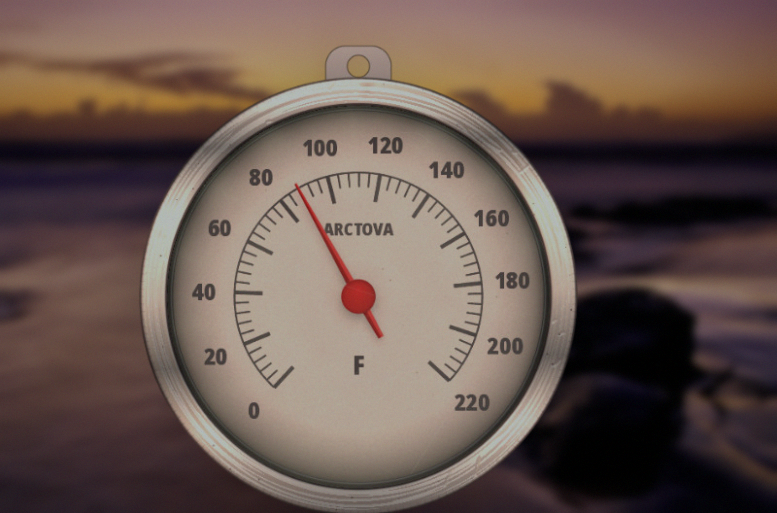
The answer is 88 °F
